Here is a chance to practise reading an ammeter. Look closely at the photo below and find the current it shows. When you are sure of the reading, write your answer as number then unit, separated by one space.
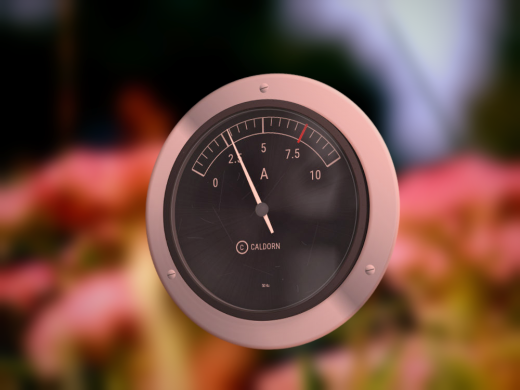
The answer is 3 A
